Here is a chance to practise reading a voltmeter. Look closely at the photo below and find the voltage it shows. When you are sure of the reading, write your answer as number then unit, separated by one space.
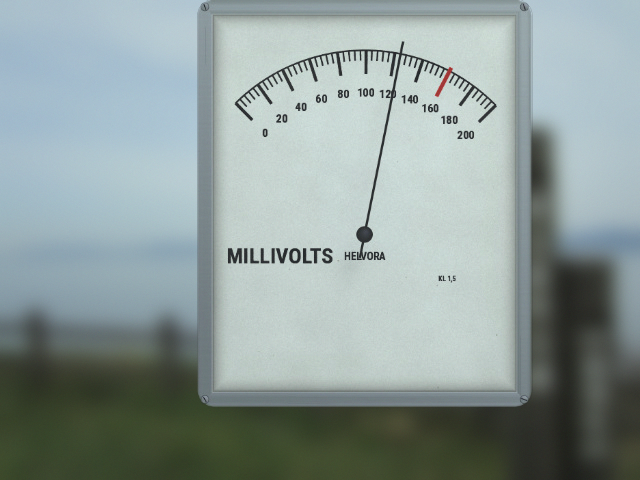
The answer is 124 mV
